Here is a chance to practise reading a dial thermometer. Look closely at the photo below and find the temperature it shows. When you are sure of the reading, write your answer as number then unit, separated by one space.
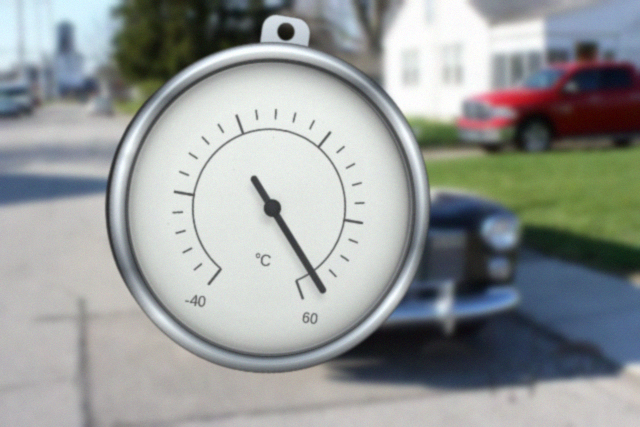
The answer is 56 °C
